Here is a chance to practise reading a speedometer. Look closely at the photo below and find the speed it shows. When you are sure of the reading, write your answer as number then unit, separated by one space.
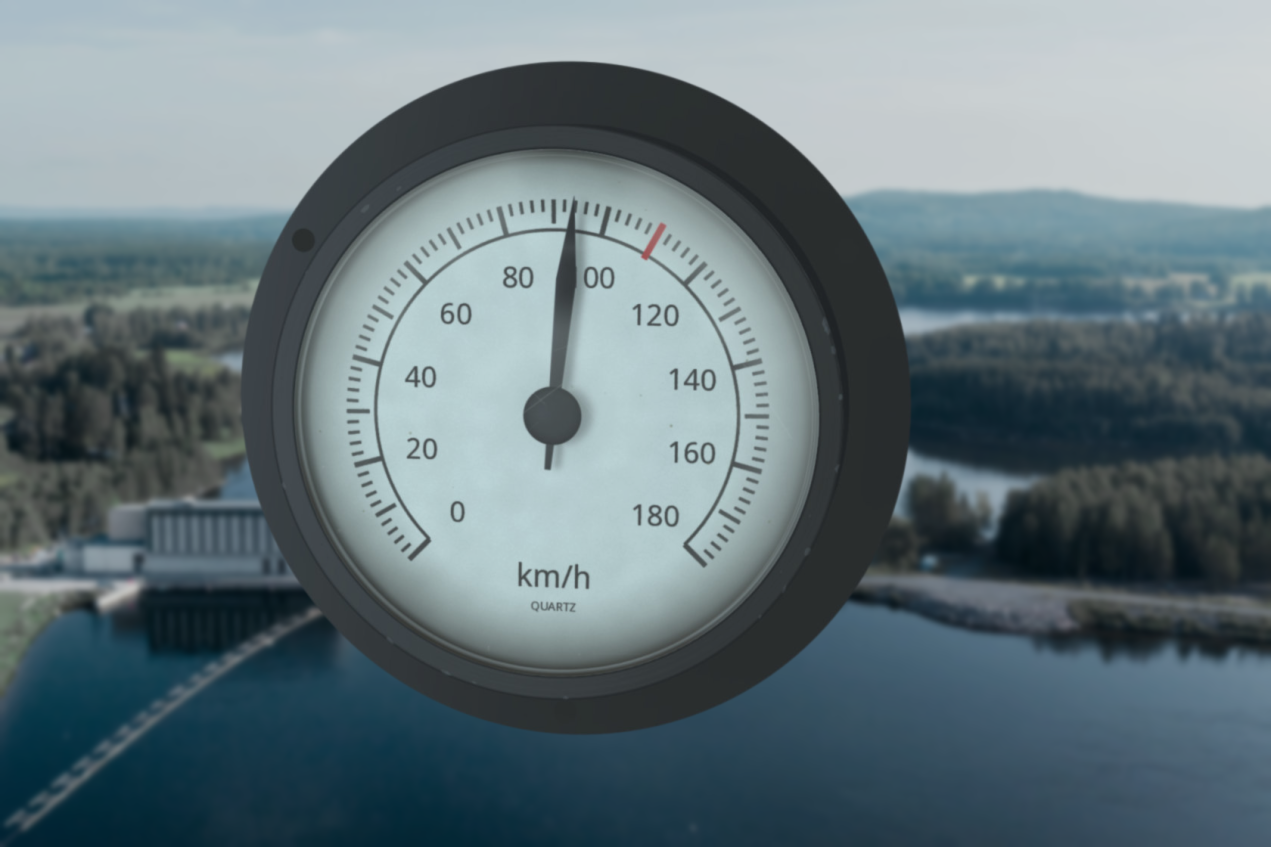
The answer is 94 km/h
